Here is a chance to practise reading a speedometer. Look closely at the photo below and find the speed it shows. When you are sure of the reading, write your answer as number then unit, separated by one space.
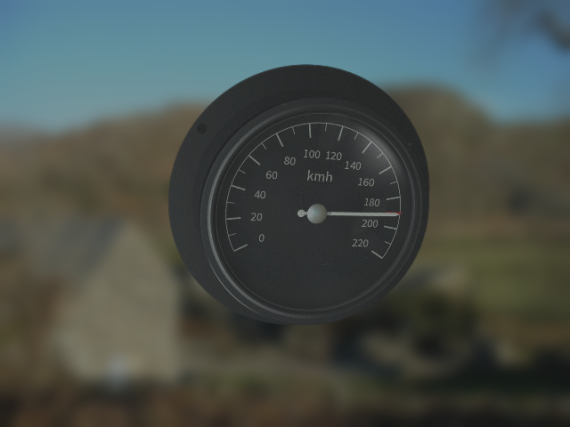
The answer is 190 km/h
